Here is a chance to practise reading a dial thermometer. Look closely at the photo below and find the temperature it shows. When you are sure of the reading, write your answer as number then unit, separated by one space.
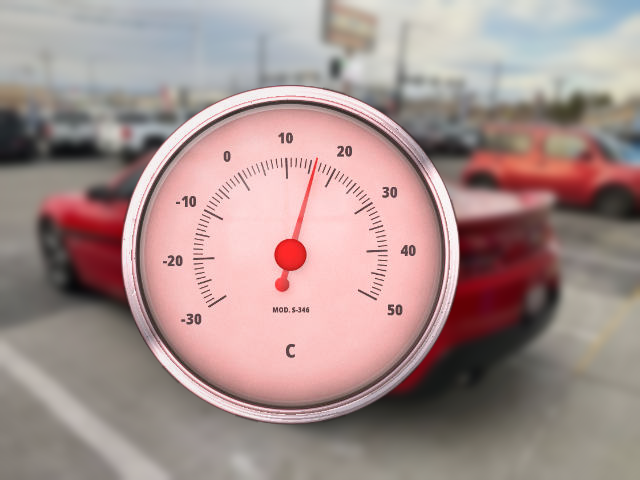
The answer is 16 °C
